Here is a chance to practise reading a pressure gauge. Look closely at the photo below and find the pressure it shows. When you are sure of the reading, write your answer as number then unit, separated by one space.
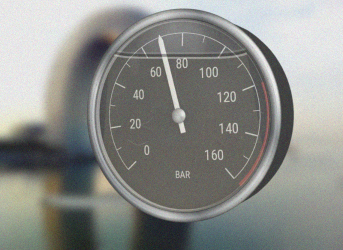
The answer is 70 bar
